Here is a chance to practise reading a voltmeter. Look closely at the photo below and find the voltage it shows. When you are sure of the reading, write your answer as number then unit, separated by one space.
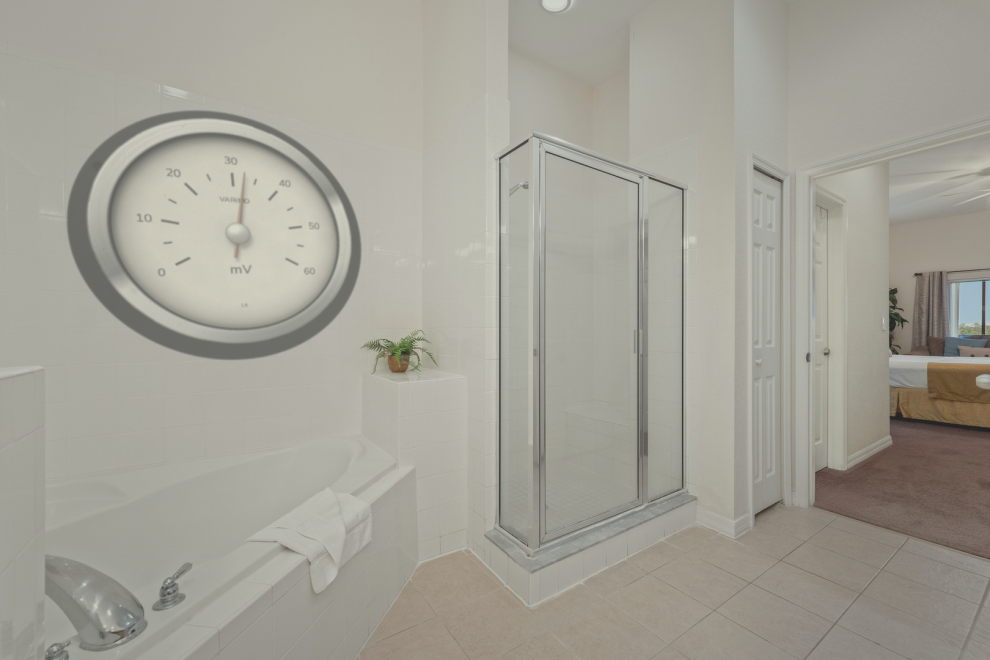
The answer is 32.5 mV
